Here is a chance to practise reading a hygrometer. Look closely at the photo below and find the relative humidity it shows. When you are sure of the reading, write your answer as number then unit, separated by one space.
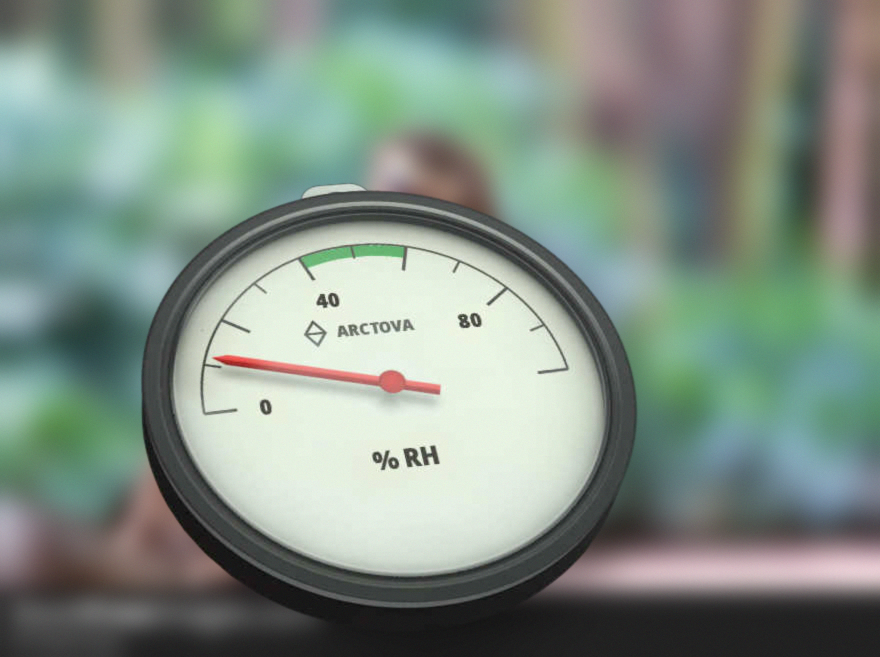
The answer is 10 %
